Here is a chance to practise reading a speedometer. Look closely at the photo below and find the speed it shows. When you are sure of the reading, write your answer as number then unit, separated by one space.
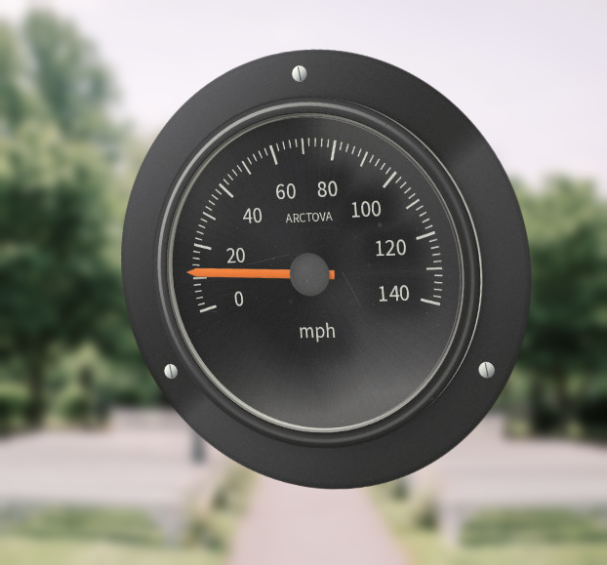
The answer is 12 mph
